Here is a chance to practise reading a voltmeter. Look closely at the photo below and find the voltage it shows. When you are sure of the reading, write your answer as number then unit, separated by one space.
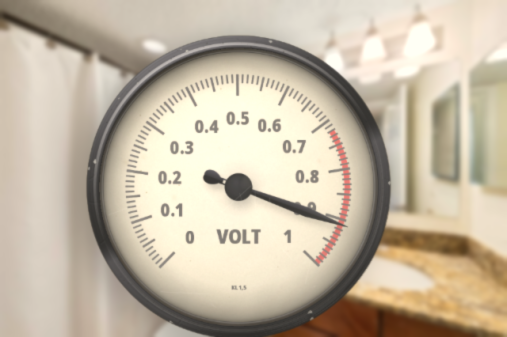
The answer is 0.91 V
